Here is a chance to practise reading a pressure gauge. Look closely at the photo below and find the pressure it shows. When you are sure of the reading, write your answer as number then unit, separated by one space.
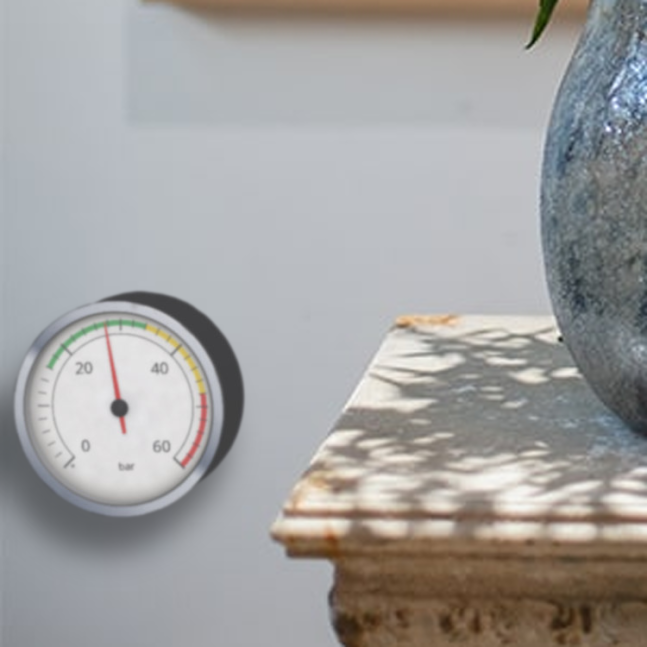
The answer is 28 bar
